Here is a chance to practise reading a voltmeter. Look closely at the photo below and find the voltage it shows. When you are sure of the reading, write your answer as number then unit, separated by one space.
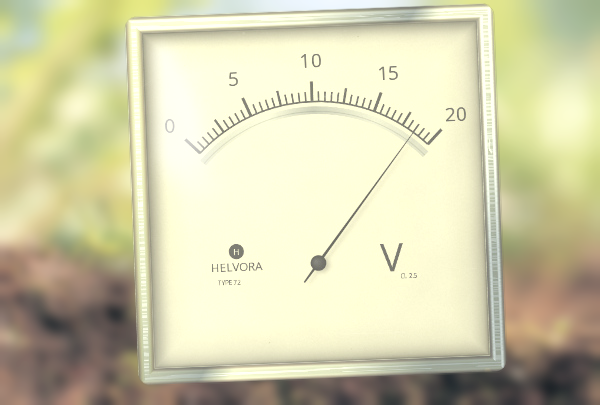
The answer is 18.5 V
